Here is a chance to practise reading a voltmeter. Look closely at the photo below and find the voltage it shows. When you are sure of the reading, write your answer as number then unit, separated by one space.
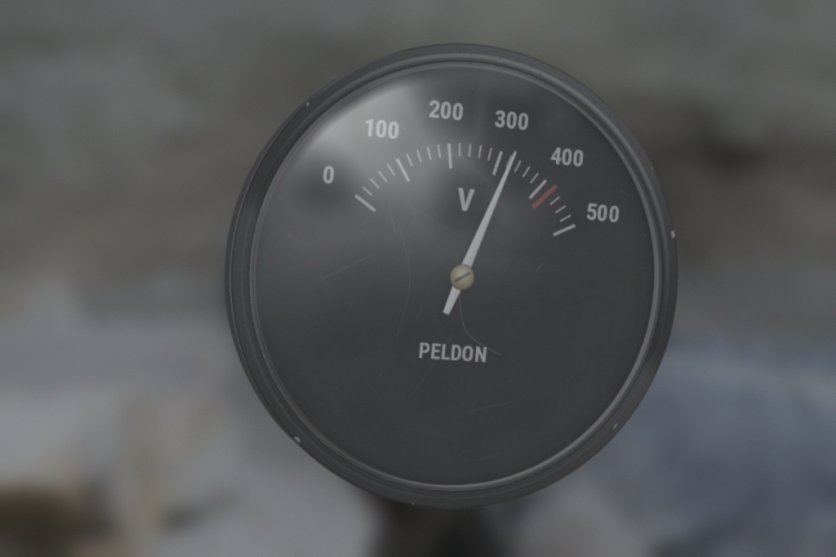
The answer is 320 V
